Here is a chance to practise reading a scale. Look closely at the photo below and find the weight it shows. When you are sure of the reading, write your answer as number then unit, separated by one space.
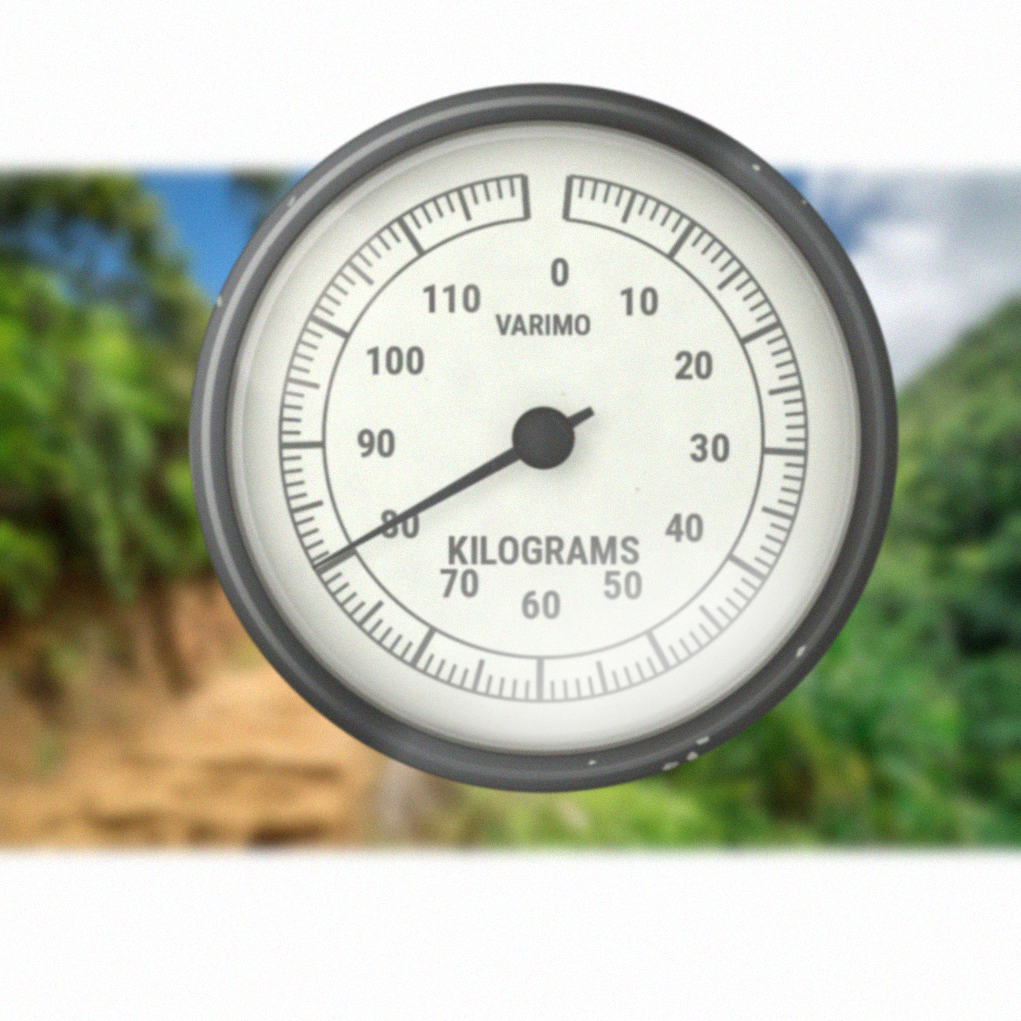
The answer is 80.5 kg
